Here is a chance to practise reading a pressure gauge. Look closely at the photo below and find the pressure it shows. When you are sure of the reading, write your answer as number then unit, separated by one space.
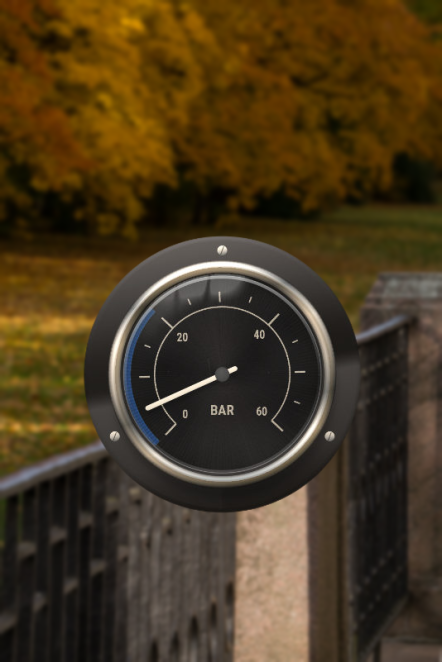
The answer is 5 bar
